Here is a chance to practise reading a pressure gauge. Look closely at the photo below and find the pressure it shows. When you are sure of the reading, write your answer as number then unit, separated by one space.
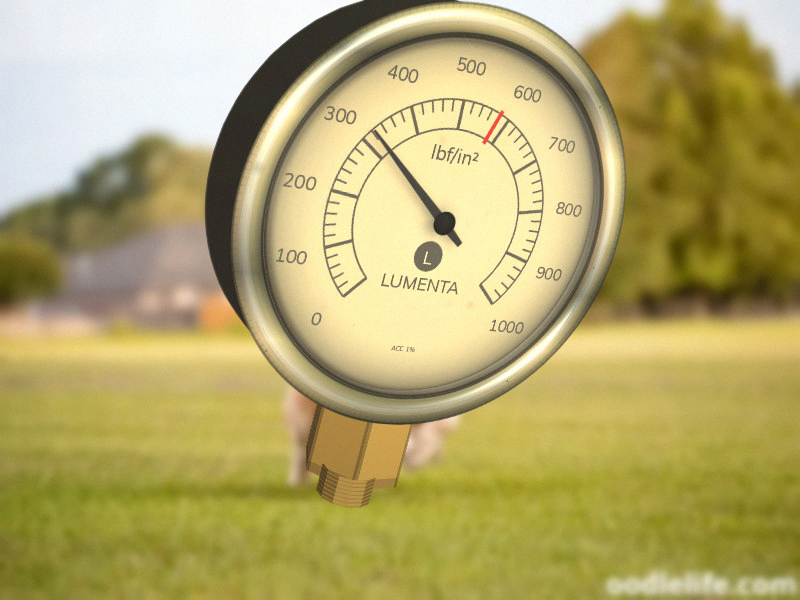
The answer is 320 psi
